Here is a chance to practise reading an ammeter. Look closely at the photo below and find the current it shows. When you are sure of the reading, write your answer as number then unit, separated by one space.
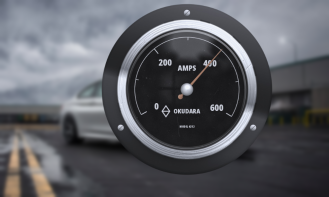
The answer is 400 A
